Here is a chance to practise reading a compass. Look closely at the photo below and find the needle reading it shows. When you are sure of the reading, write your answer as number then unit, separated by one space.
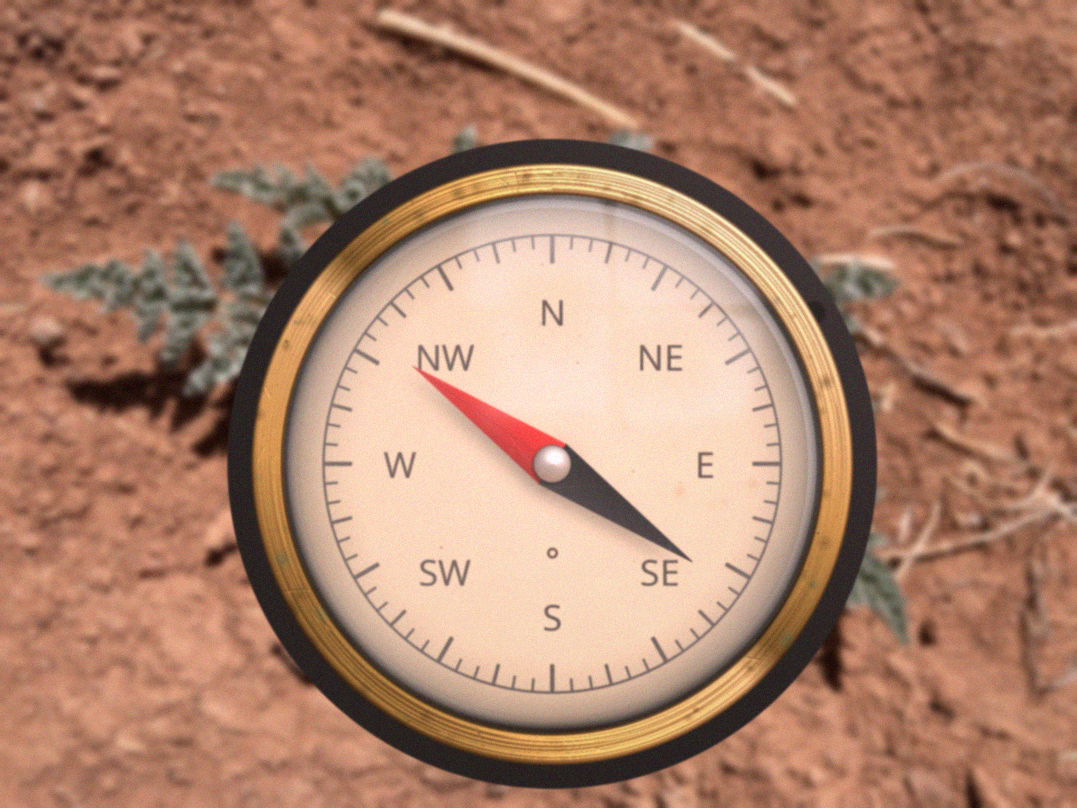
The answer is 305 °
